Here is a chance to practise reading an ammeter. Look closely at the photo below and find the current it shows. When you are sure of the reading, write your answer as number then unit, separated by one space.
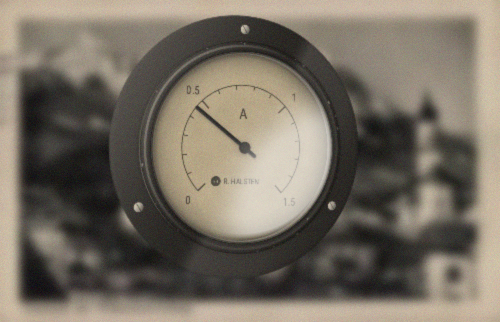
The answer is 0.45 A
